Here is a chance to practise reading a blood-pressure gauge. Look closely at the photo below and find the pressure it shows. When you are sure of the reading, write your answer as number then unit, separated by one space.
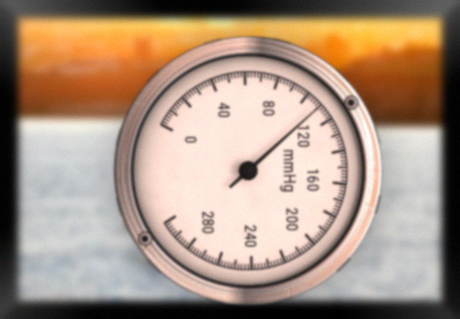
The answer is 110 mmHg
